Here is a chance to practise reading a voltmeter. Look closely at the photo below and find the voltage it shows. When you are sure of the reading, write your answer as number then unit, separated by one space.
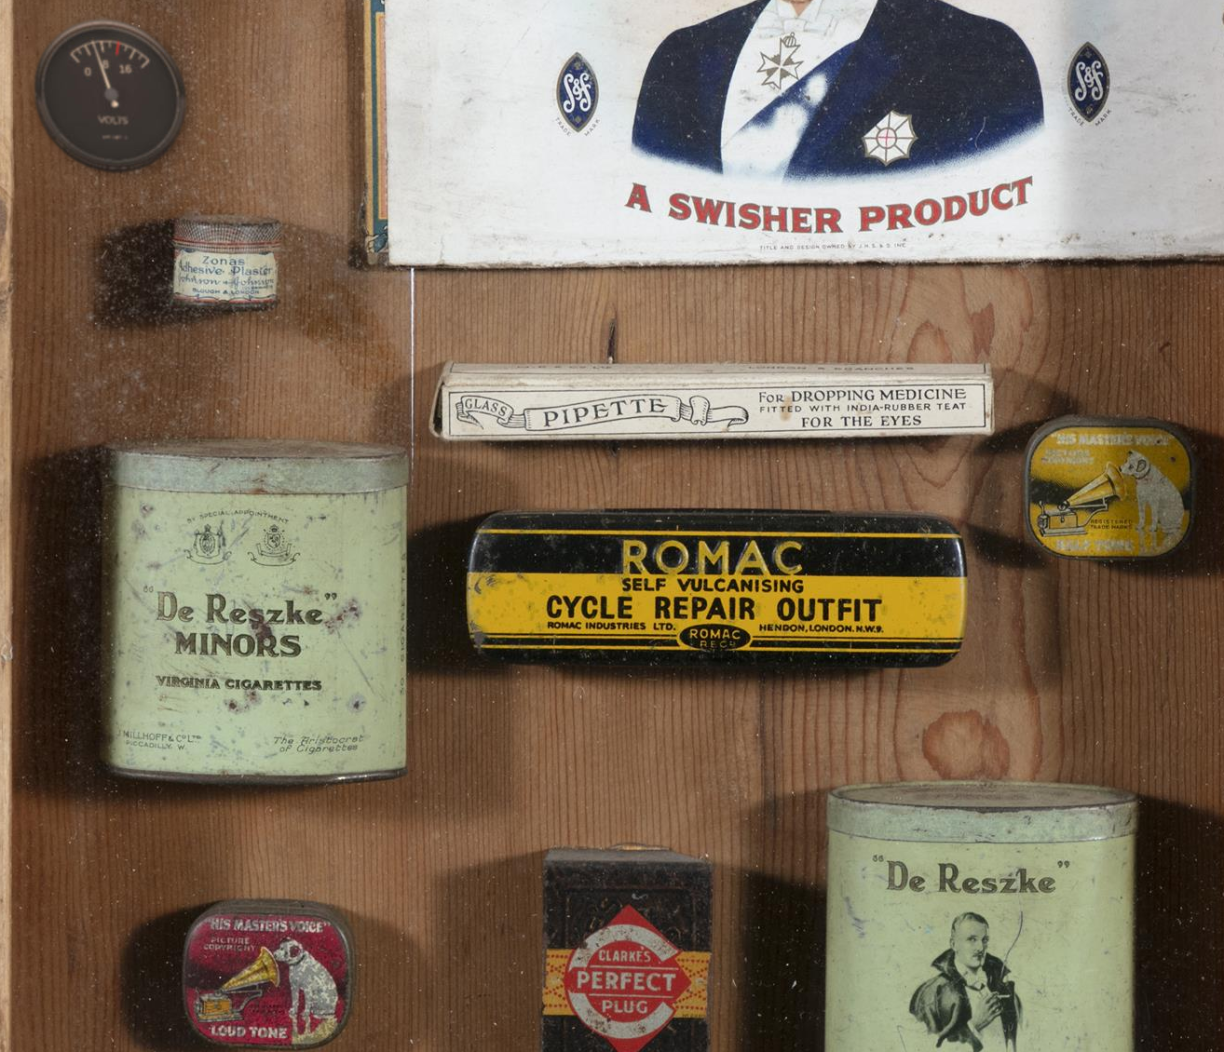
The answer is 6 V
